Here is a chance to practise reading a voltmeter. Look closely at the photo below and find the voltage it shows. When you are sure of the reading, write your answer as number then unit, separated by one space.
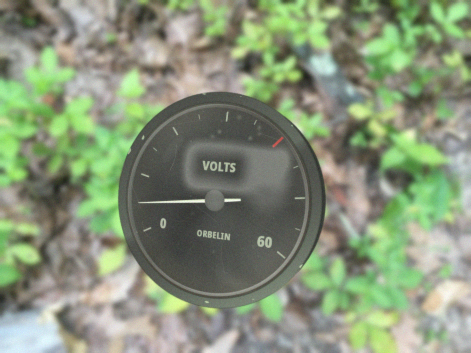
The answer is 5 V
